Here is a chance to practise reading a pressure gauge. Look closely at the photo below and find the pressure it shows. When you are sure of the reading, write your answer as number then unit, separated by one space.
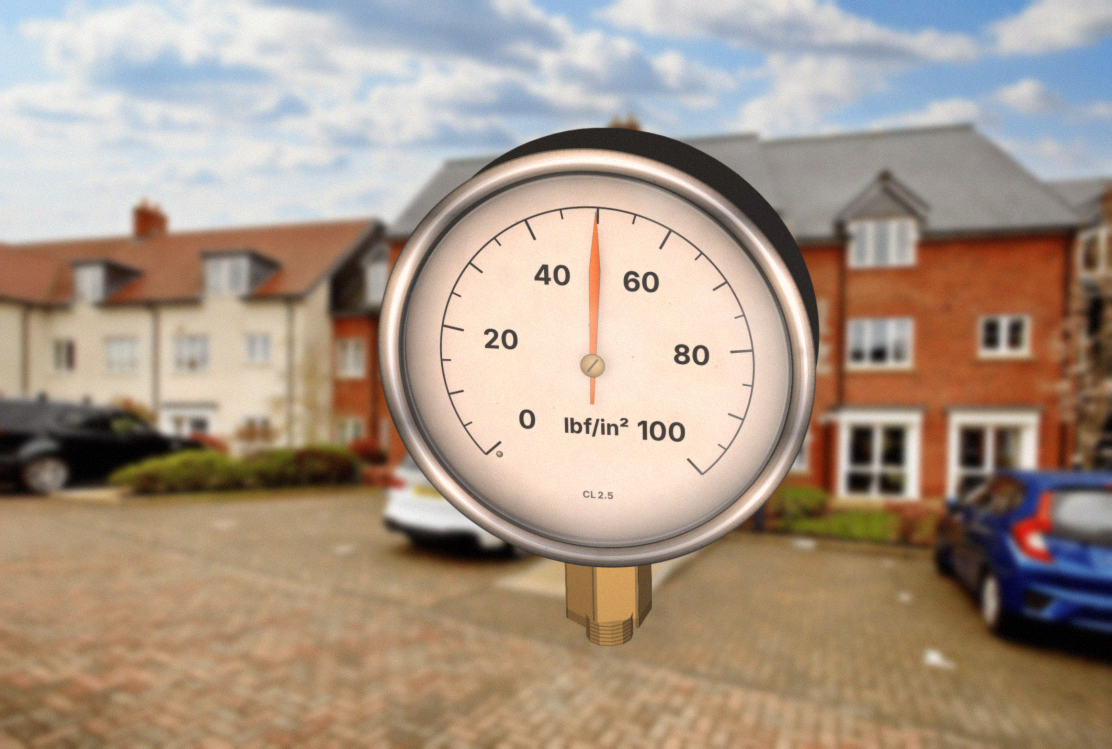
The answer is 50 psi
